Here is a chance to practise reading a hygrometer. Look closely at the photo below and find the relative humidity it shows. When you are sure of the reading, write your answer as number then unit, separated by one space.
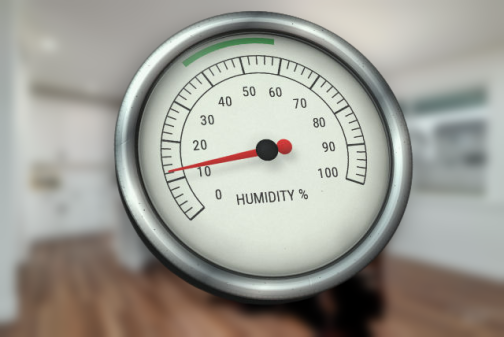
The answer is 12 %
